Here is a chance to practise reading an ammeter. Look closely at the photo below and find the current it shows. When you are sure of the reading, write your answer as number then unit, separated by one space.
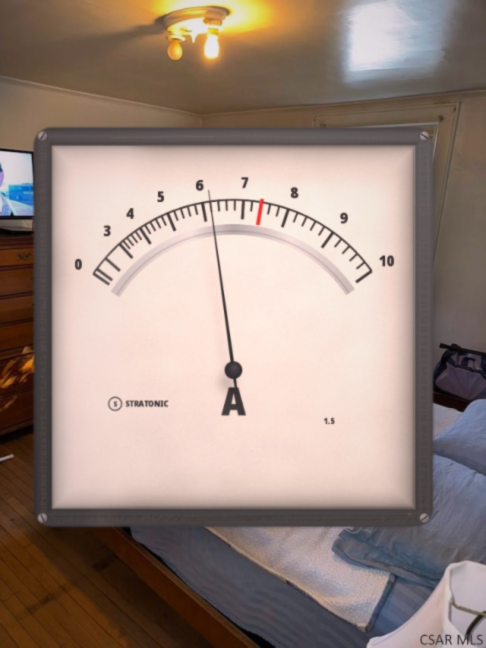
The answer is 6.2 A
